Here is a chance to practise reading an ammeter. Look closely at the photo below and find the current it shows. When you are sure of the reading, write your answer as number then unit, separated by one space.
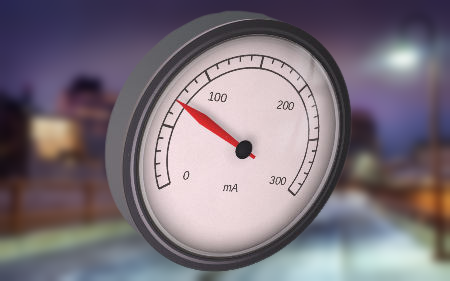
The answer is 70 mA
